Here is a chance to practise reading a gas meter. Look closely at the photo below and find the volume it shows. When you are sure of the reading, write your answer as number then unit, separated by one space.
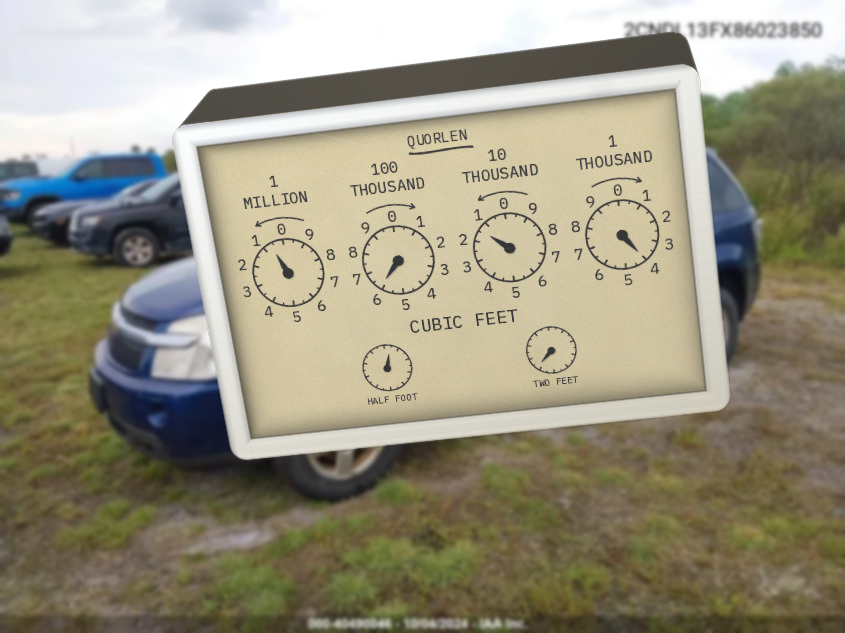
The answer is 61400 ft³
